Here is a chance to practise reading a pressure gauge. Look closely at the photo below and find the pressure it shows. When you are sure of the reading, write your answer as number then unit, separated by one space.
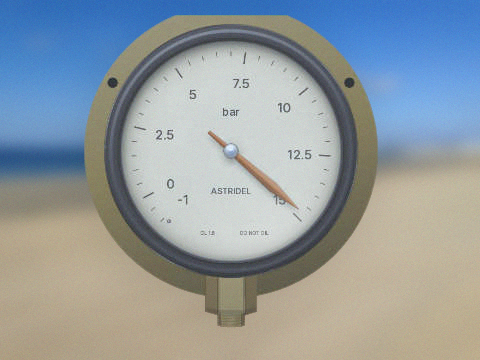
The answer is 14.75 bar
